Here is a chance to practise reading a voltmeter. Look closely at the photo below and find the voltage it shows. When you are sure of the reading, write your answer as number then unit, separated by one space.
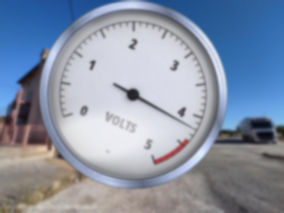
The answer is 4.2 V
